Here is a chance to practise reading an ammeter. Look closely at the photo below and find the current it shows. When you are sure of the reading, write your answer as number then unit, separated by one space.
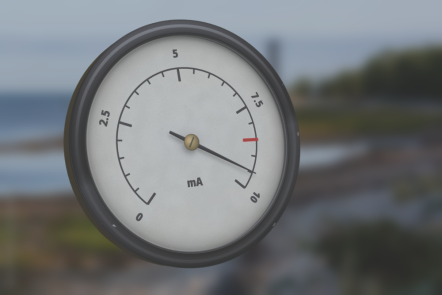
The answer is 9.5 mA
